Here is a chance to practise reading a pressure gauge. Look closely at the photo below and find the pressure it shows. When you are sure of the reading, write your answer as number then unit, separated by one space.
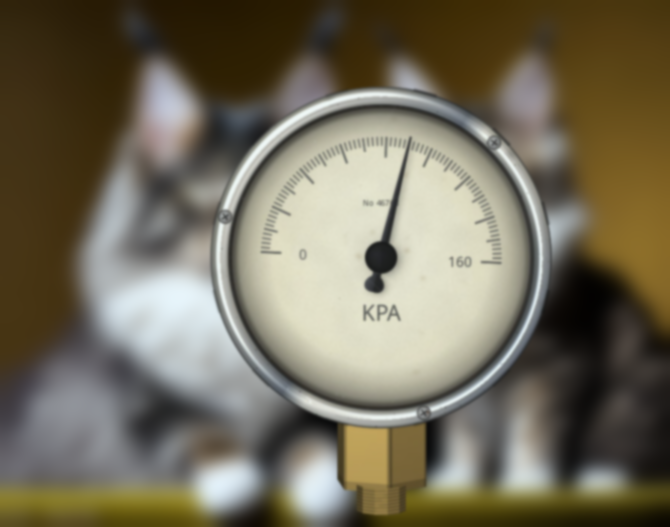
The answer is 90 kPa
